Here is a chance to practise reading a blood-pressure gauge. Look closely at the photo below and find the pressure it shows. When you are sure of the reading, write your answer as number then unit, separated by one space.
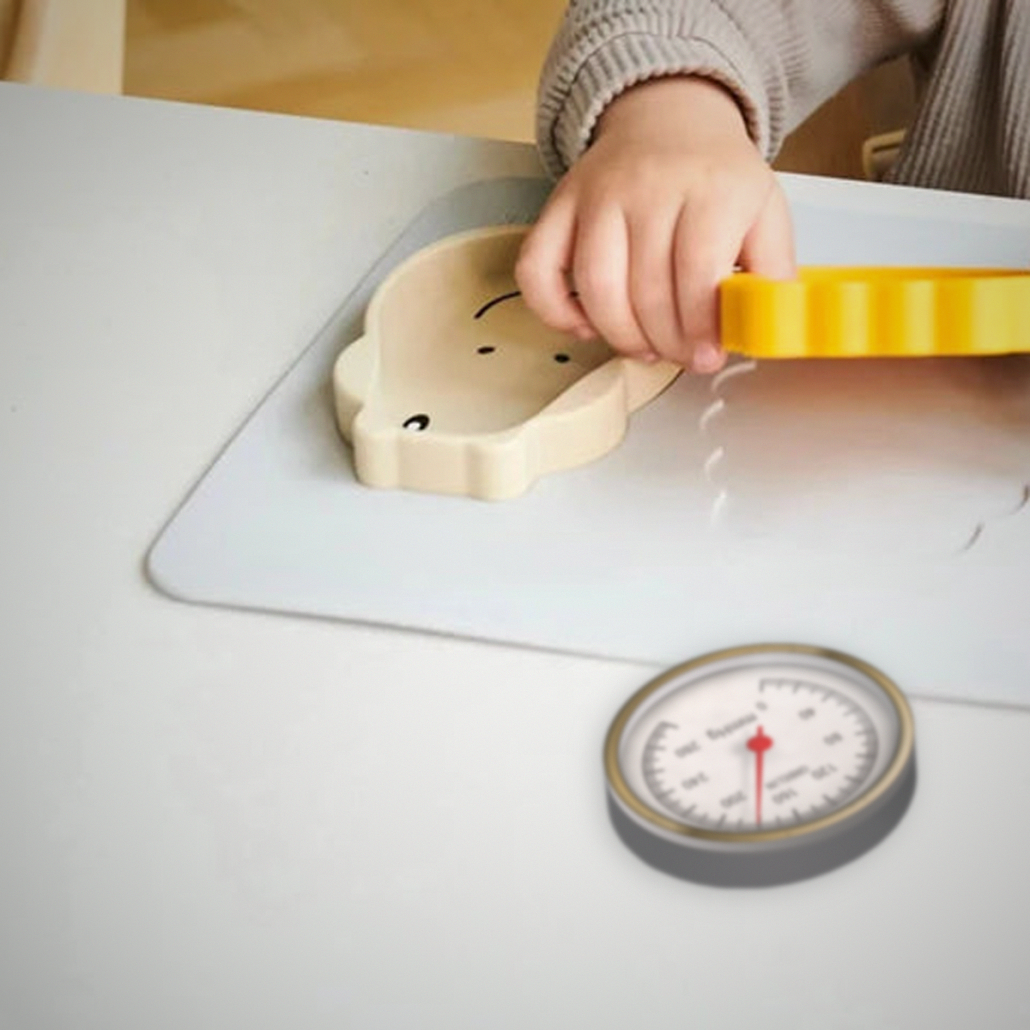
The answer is 180 mmHg
